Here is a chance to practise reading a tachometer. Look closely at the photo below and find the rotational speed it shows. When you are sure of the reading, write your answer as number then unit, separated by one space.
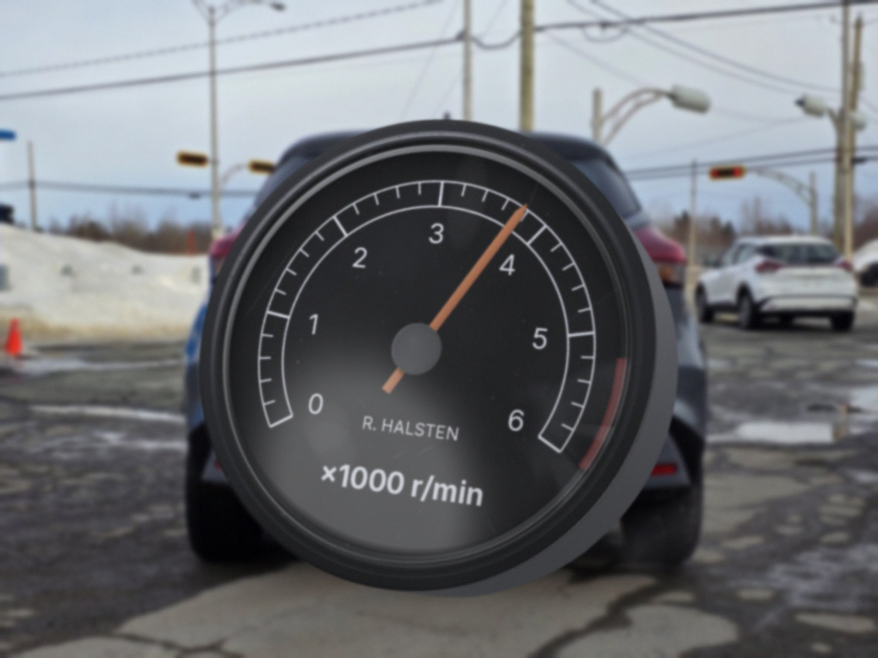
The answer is 3800 rpm
